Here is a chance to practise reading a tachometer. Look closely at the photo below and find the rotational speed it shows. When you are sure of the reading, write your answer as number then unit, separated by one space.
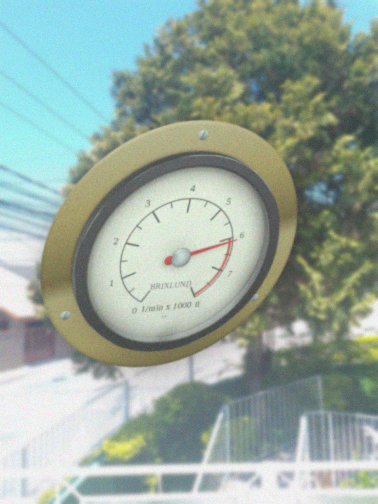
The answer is 6000 rpm
